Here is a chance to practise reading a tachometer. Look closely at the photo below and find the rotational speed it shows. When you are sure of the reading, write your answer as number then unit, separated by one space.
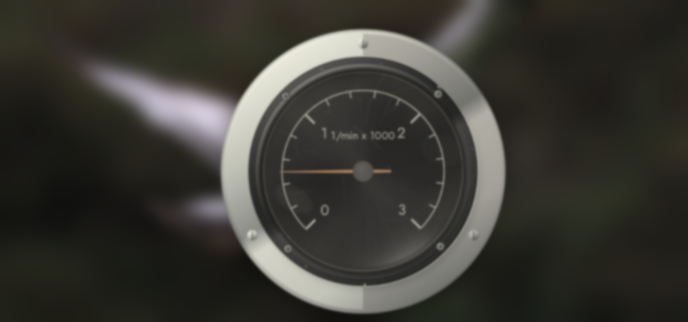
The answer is 500 rpm
